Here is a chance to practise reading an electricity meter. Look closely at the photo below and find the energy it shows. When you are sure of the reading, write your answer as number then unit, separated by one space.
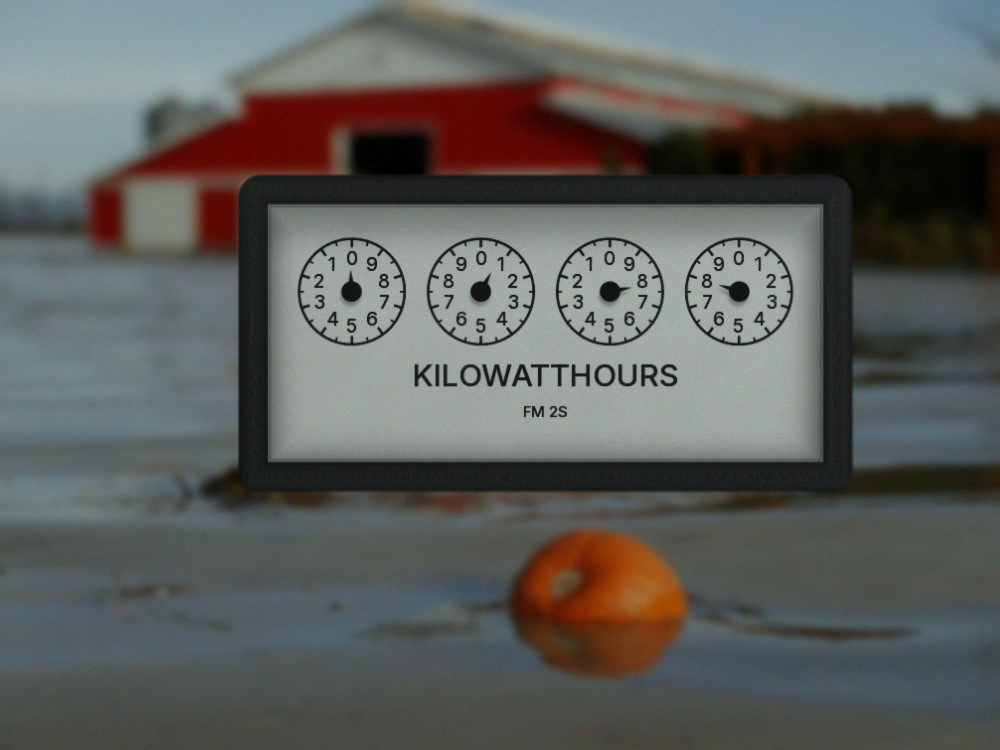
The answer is 78 kWh
